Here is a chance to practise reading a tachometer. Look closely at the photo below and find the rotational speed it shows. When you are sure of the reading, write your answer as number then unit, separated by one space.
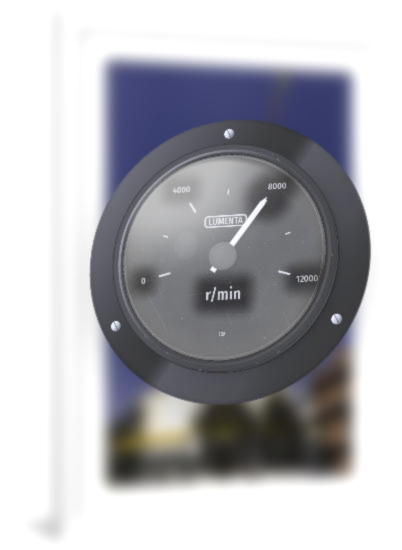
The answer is 8000 rpm
